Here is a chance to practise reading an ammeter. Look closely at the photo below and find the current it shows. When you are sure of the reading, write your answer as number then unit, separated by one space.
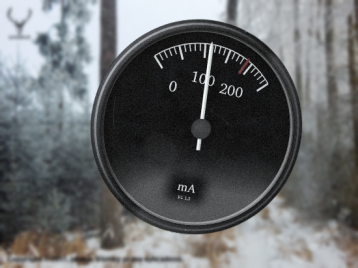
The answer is 110 mA
